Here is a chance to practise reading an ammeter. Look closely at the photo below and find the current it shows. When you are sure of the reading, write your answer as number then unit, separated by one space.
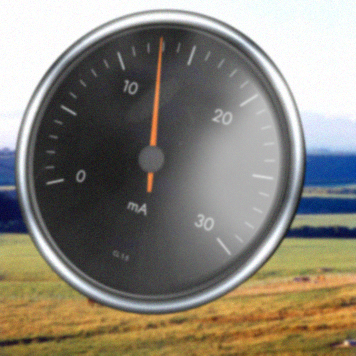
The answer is 13 mA
